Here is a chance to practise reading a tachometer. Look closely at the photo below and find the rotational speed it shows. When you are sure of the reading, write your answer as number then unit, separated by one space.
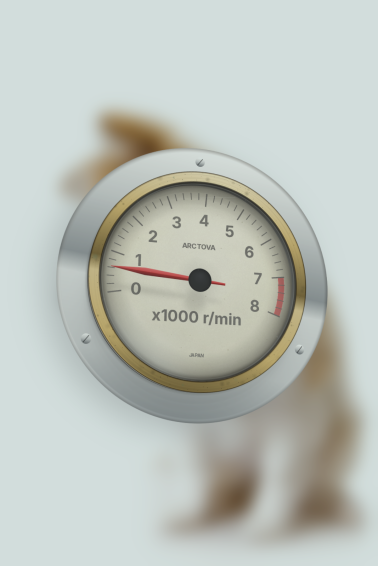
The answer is 600 rpm
